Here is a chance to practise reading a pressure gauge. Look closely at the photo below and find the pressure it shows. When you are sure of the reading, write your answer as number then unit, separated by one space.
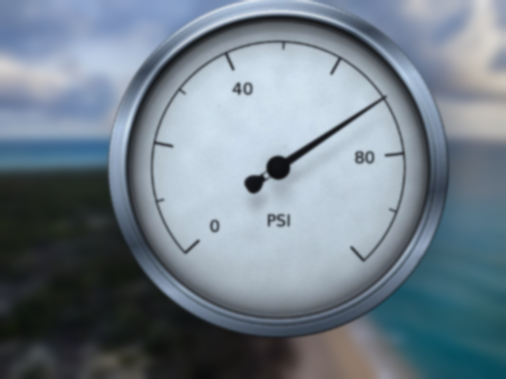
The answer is 70 psi
